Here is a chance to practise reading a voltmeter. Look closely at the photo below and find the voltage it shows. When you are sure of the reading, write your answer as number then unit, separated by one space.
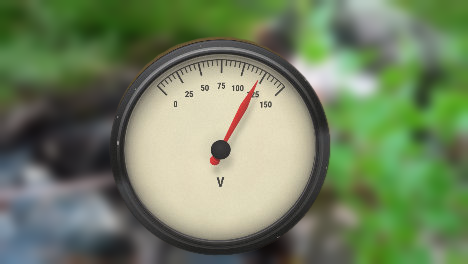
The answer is 120 V
